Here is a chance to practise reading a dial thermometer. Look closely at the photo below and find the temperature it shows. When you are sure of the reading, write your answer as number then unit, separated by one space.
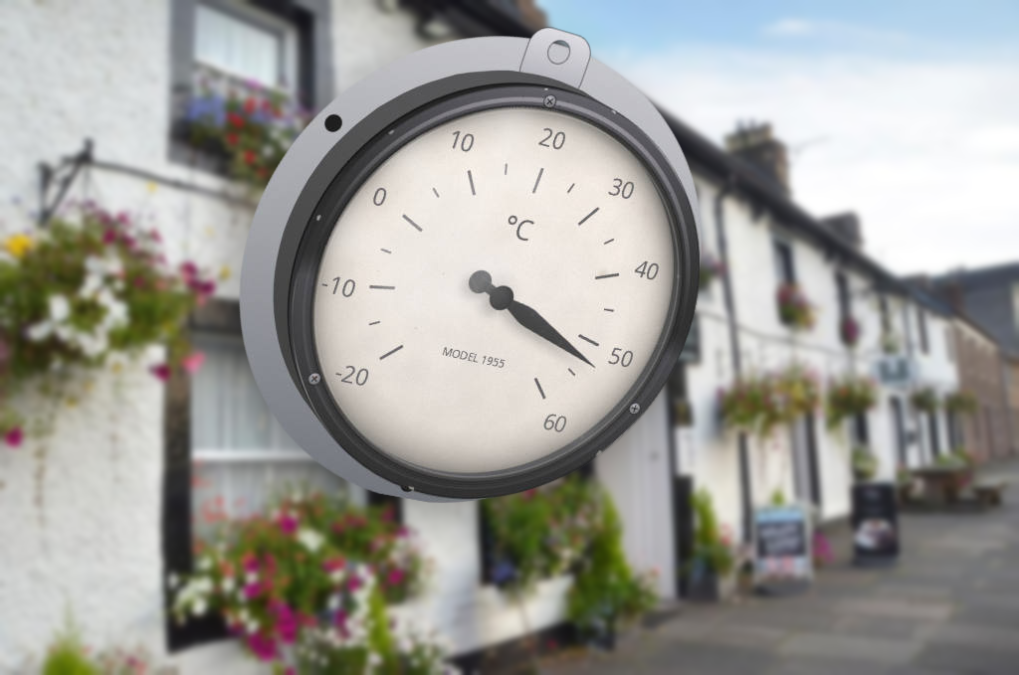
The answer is 52.5 °C
